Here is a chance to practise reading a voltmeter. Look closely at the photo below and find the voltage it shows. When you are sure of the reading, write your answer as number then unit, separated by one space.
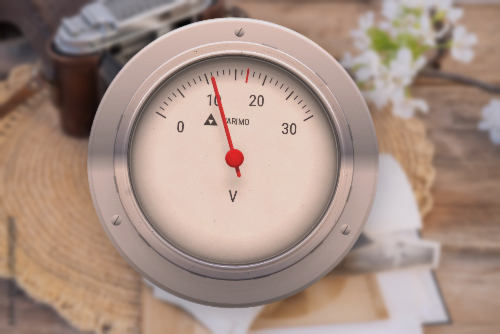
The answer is 11 V
